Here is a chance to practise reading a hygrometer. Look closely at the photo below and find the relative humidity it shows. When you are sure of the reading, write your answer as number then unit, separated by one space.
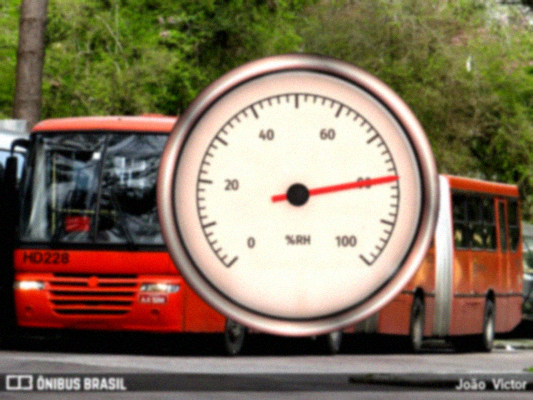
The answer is 80 %
